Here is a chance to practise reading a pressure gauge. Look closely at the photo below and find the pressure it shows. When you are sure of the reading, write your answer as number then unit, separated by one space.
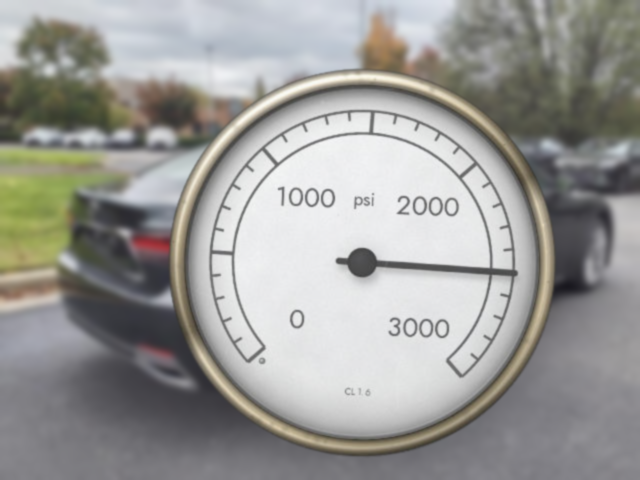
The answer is 2500 psi
